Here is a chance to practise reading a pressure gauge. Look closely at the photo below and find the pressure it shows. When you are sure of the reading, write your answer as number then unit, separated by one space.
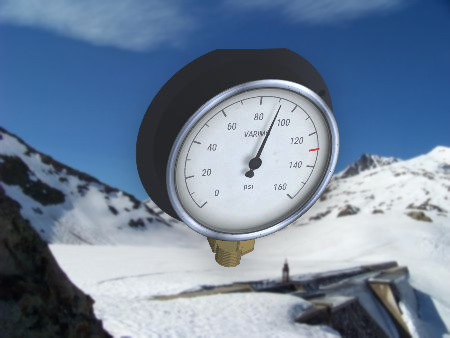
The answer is 90 psi
